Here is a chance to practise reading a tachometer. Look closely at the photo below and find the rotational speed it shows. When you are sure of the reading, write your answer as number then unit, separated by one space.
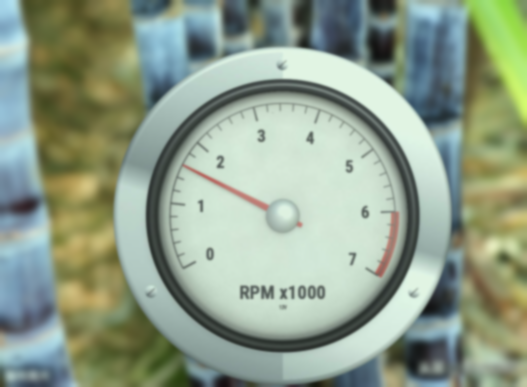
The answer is 1600 rpm
